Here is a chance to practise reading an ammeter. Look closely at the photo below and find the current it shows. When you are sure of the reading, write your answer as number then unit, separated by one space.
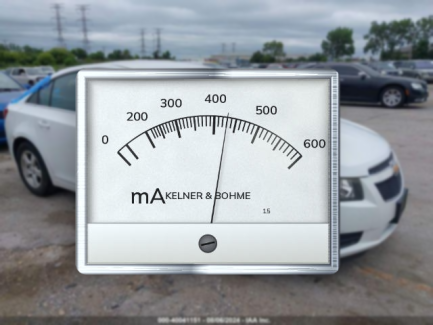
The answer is 430 mA
